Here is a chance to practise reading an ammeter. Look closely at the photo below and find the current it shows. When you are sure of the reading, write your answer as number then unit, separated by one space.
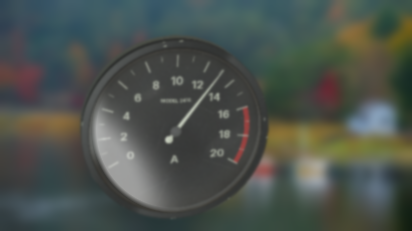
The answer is 13 A
